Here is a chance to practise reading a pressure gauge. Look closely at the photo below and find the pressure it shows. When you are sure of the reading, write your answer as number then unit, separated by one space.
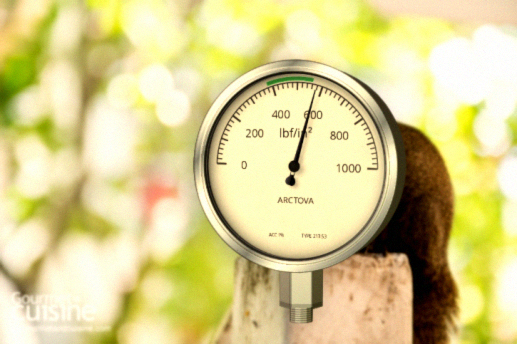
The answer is 580 psi
